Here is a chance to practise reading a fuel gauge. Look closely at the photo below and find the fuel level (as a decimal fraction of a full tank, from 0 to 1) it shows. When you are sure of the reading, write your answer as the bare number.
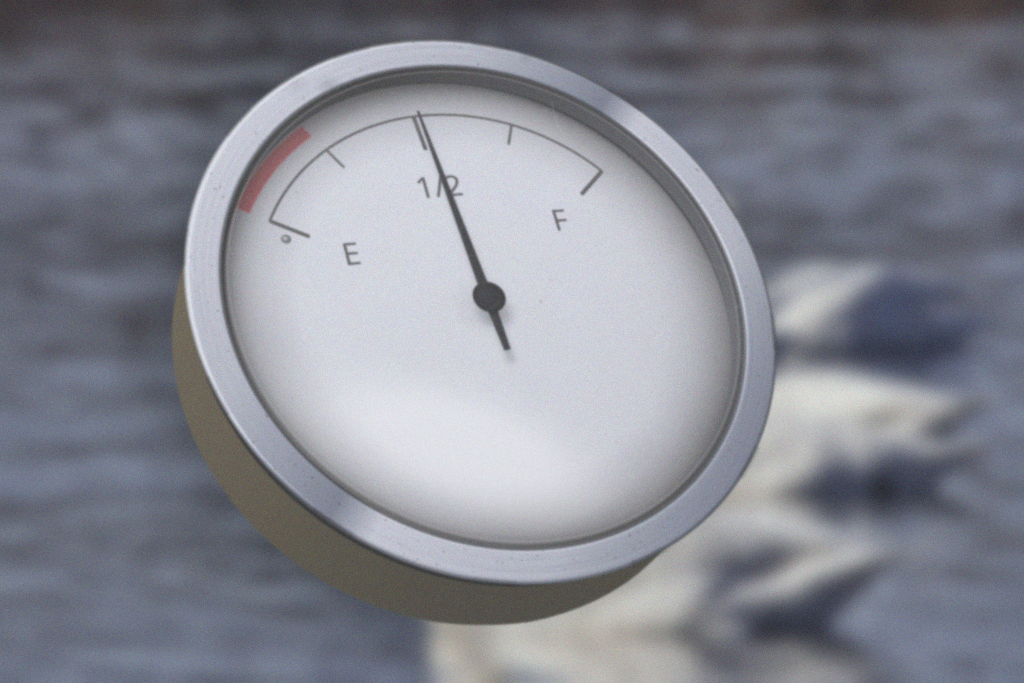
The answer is 0.5
